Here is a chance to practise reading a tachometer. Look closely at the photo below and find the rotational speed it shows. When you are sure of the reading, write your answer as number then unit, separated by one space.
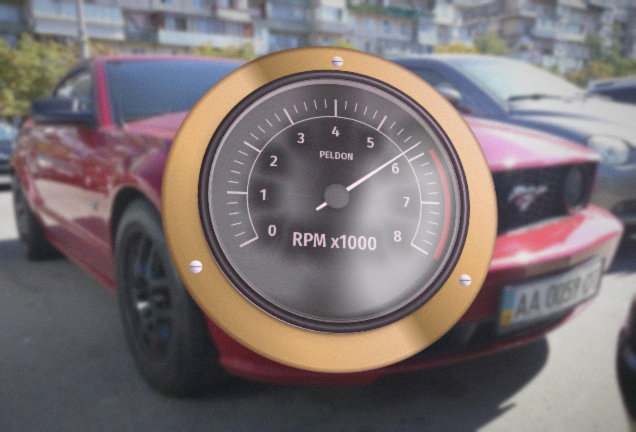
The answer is 5800 rpm
